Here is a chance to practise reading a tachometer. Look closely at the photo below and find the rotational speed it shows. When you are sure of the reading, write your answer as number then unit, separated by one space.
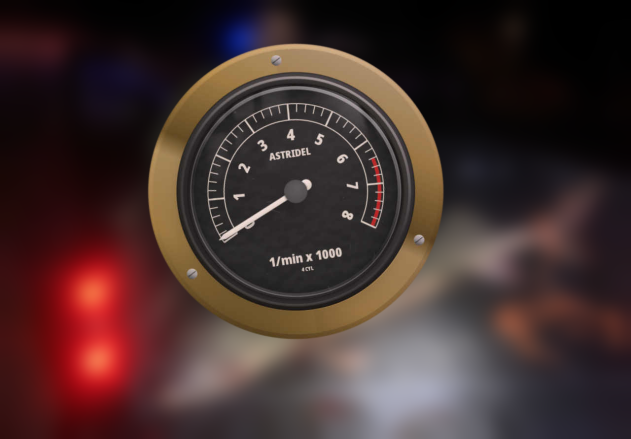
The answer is 100 rpm
